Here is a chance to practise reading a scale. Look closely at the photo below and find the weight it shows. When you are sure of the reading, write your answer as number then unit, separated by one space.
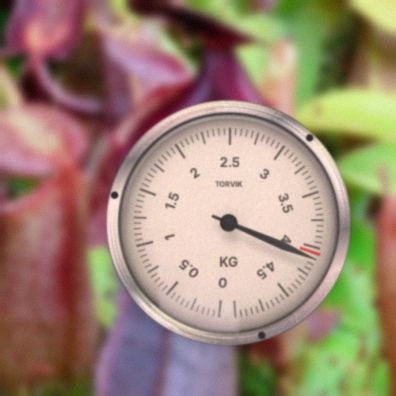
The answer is 4.1 kg
